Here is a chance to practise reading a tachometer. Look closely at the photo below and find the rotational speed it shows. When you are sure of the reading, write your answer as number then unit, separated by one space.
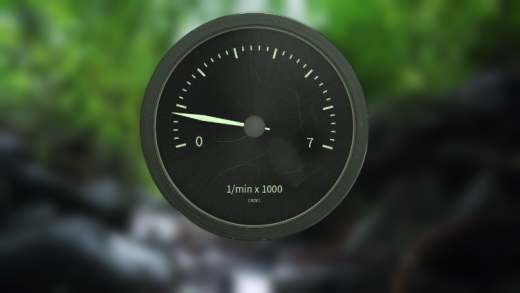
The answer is 800 rpm
